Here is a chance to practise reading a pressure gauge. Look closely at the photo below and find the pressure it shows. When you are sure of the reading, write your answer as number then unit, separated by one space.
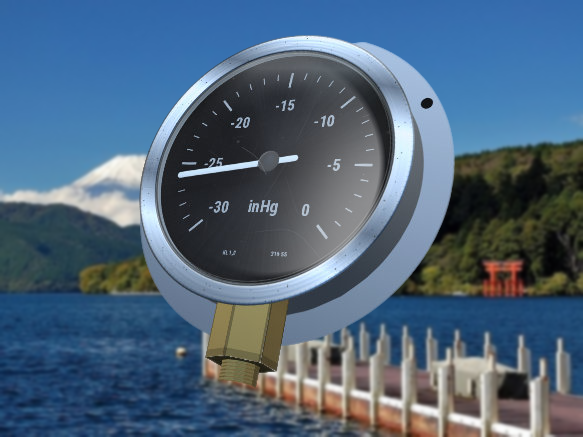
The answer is -26 inHg
